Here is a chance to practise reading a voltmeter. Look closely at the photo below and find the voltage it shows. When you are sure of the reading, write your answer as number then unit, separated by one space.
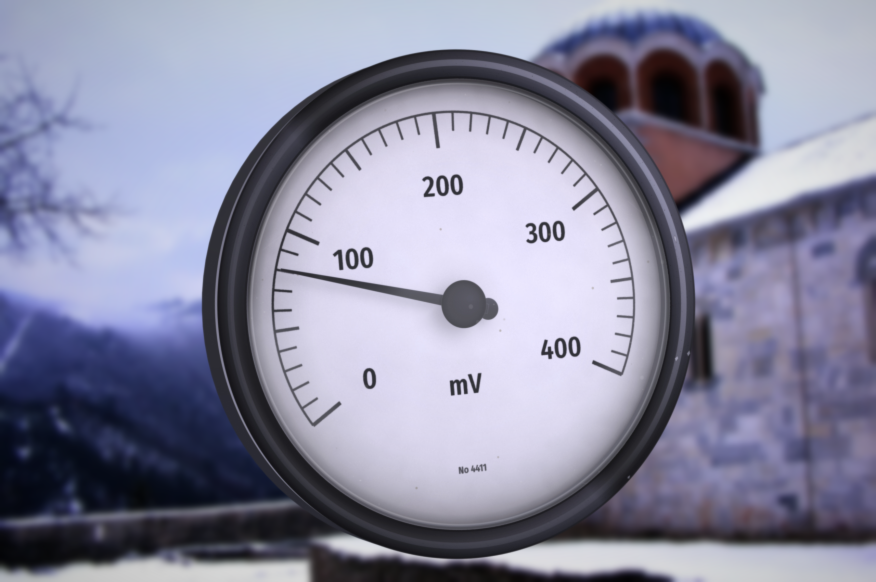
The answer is 80 mV
